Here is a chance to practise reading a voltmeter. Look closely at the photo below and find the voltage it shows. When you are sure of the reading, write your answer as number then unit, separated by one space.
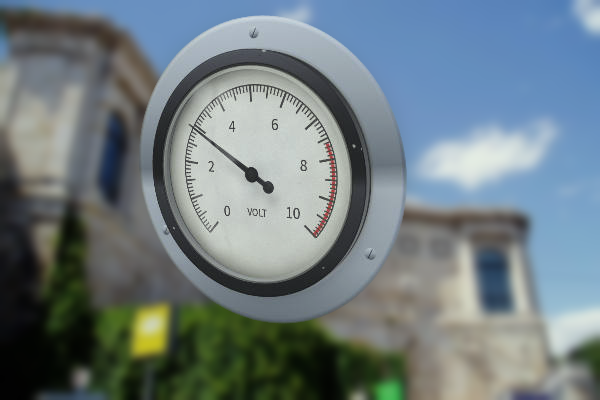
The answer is 3 V
